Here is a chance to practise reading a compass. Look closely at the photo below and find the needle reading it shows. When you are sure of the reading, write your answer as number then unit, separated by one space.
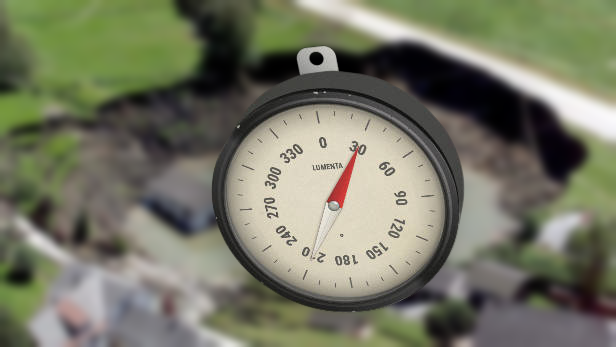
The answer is 30 °
